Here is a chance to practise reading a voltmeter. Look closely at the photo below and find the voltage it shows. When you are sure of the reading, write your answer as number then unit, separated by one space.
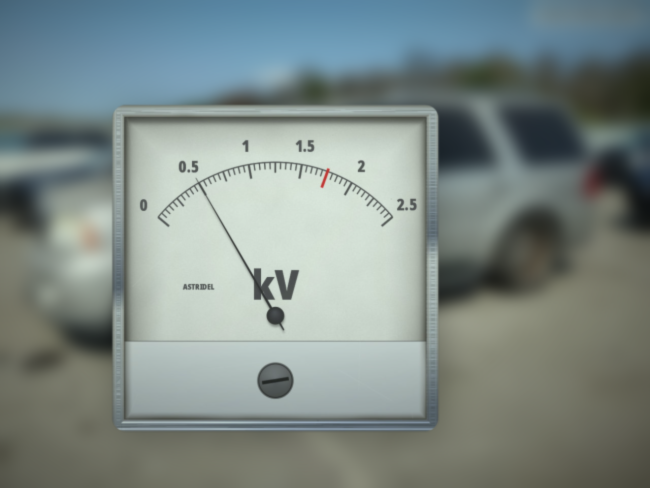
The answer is 0.5 kV
